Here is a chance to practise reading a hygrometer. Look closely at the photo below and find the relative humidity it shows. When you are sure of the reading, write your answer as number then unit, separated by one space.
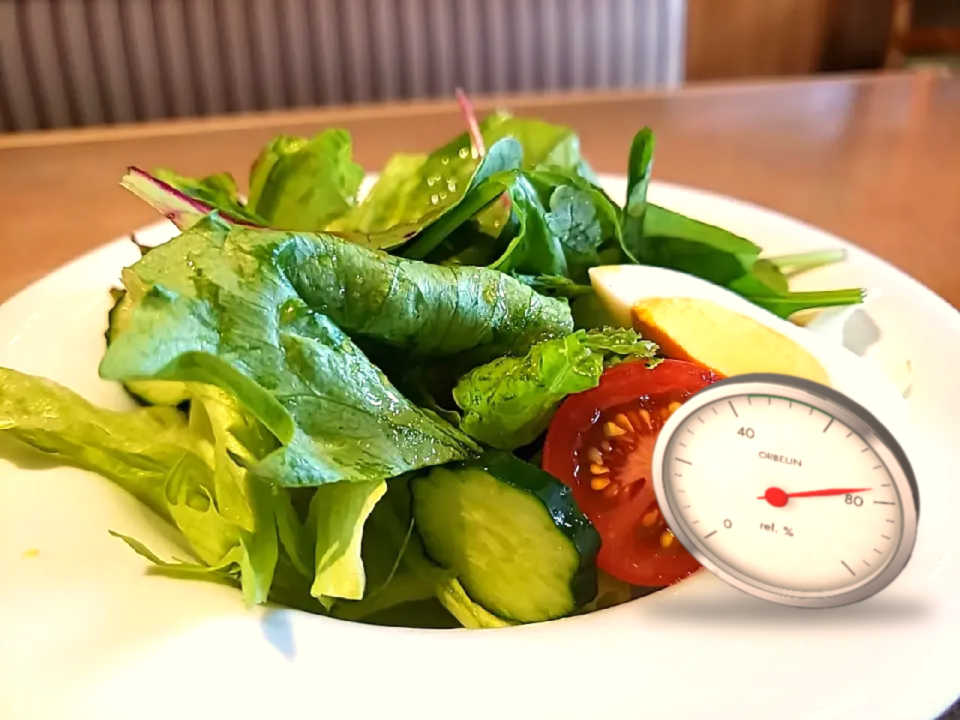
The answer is 76 %
